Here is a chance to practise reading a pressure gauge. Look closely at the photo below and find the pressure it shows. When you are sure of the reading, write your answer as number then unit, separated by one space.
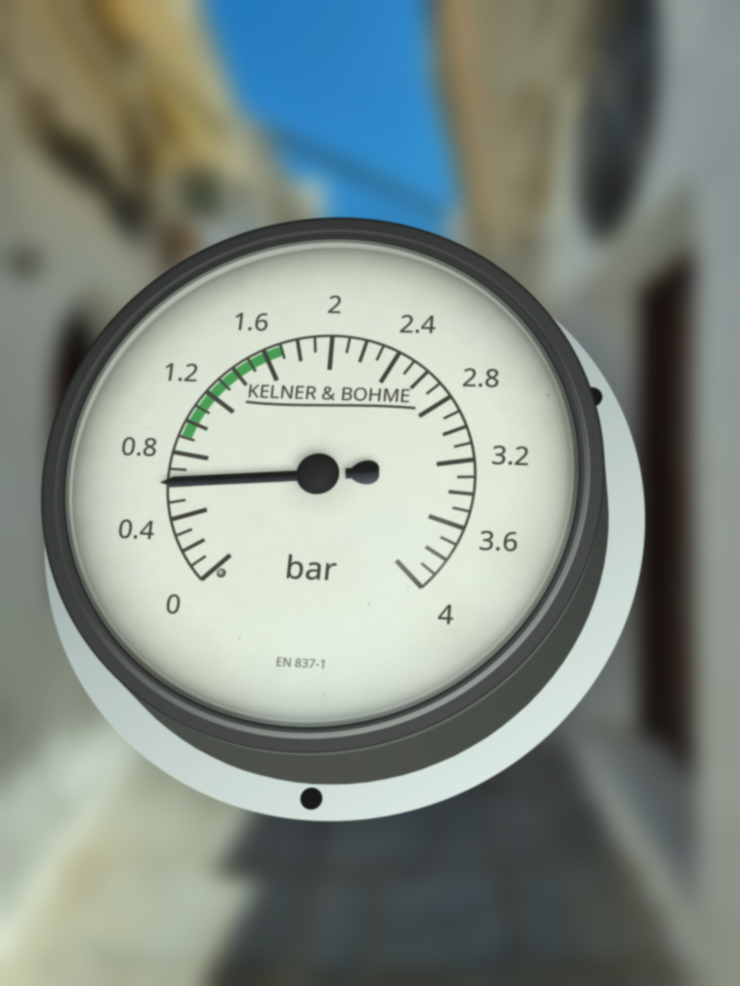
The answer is 0.6 bar
